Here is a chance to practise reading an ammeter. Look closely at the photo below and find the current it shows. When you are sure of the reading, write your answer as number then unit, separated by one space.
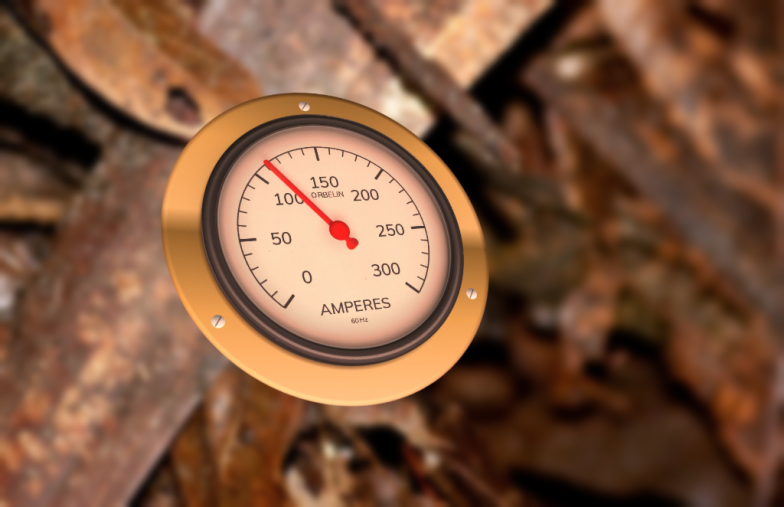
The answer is 110 A
